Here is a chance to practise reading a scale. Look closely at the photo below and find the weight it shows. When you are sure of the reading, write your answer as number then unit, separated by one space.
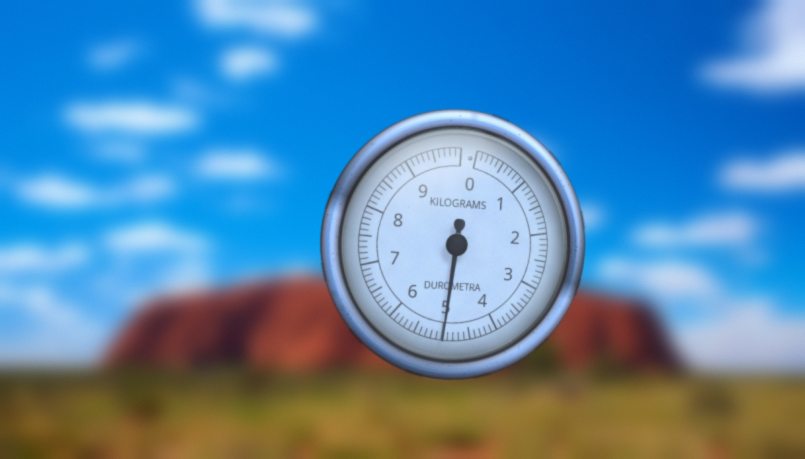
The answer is 5 kg
